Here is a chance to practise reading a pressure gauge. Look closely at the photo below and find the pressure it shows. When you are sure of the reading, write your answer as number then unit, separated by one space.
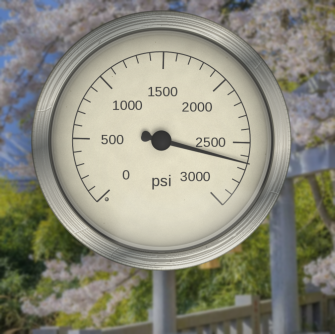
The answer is 2650 psi
